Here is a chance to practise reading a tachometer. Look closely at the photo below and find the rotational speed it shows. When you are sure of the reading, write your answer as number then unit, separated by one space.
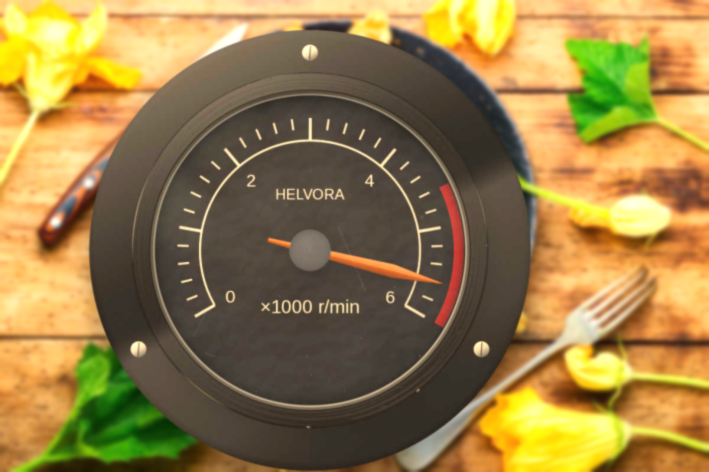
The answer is 5600 rpm
